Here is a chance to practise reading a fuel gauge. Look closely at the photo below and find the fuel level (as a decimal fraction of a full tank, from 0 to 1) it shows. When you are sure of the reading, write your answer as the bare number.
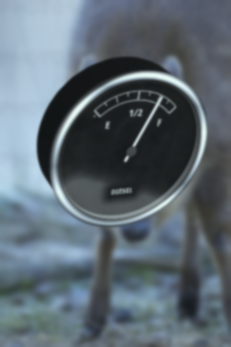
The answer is 0.75
